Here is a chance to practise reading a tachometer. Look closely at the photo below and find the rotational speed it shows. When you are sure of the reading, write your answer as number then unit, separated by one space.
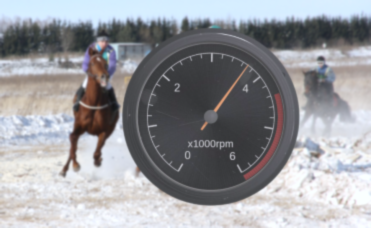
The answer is 3700 rpm
